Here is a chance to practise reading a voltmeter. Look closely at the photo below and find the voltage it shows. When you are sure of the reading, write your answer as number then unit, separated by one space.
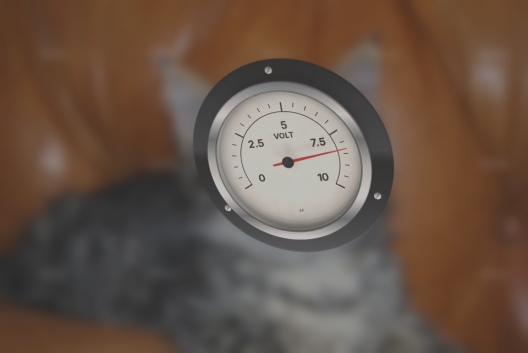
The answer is 8.25 V
